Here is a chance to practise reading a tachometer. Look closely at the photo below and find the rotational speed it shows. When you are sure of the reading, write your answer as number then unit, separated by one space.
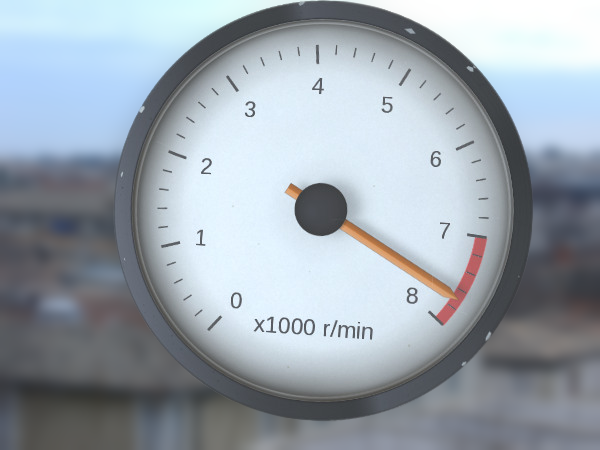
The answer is 7700 rpm
